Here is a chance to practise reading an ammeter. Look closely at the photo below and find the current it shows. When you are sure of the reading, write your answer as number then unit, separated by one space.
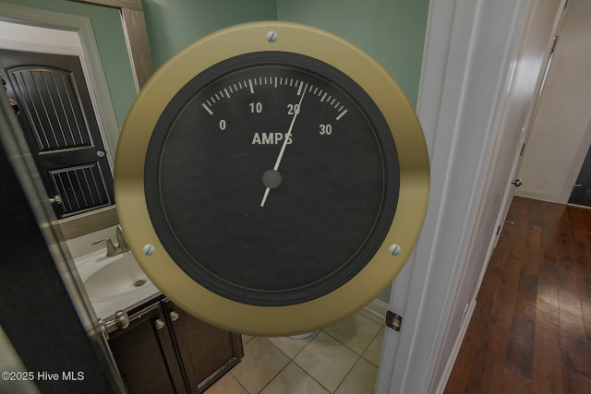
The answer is 21 A
